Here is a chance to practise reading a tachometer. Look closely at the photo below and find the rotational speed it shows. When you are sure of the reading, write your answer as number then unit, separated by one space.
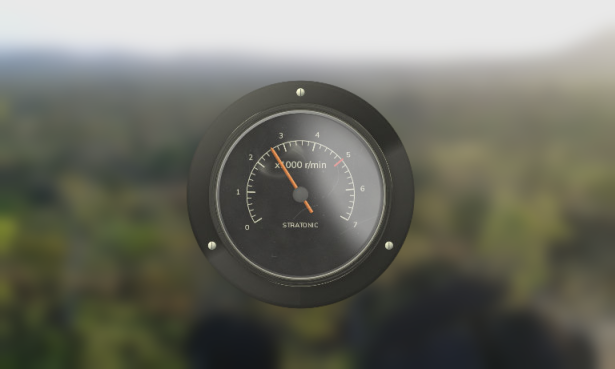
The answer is 2600 rpm
